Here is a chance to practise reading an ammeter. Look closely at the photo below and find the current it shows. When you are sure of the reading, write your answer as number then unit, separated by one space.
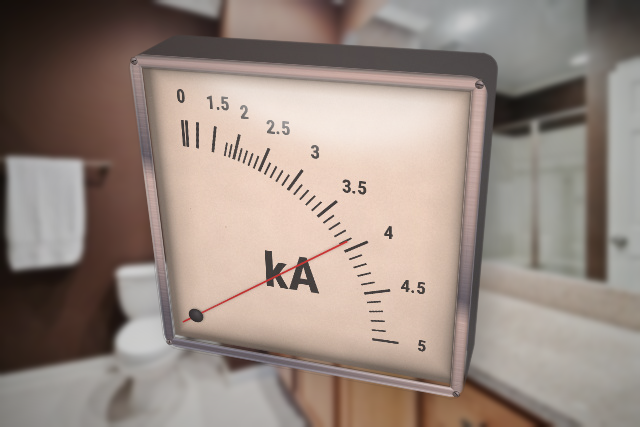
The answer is 3.9 kA
